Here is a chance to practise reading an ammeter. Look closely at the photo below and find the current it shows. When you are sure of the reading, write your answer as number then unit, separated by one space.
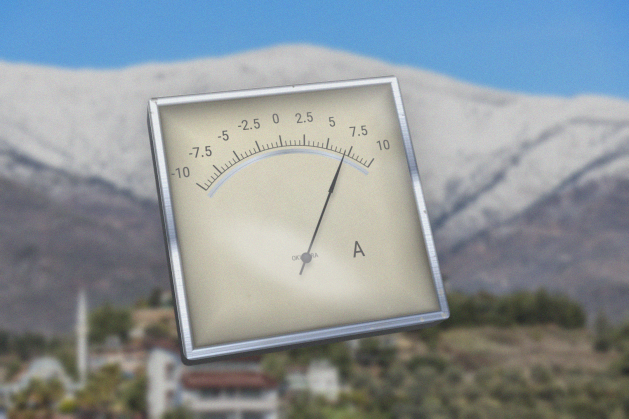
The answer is 7 A
